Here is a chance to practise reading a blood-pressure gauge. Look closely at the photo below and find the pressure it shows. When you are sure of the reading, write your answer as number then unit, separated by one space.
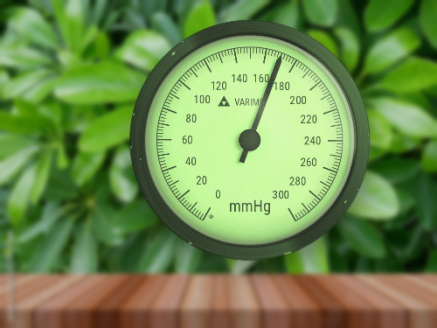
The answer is 170 mmHg
